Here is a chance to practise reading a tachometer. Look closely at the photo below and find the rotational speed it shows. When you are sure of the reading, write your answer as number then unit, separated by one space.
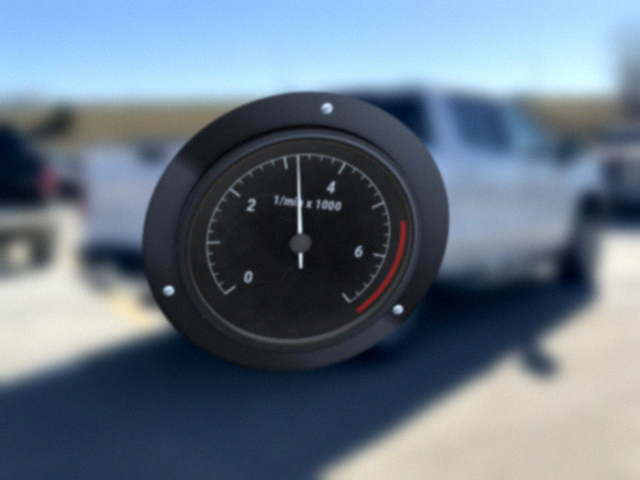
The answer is 3200 rpm
